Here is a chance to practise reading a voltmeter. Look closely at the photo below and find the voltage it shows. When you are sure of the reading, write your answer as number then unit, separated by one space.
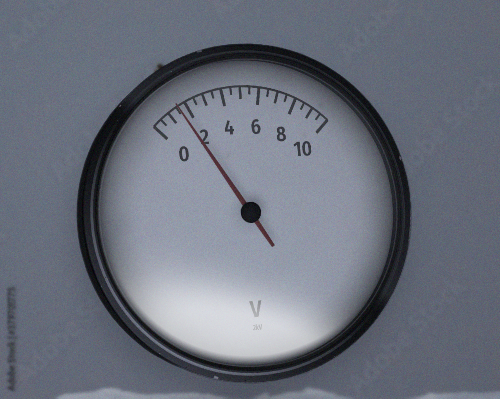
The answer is 1.5 V
